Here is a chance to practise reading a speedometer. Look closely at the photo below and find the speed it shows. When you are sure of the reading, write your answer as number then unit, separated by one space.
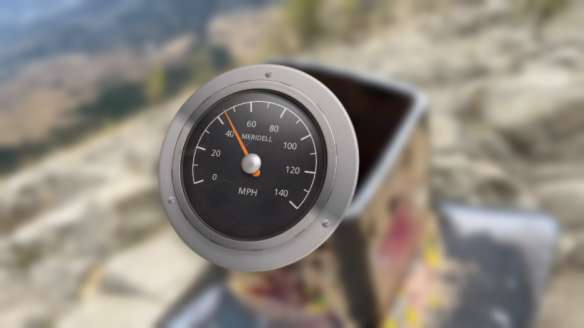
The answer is 45 mph
